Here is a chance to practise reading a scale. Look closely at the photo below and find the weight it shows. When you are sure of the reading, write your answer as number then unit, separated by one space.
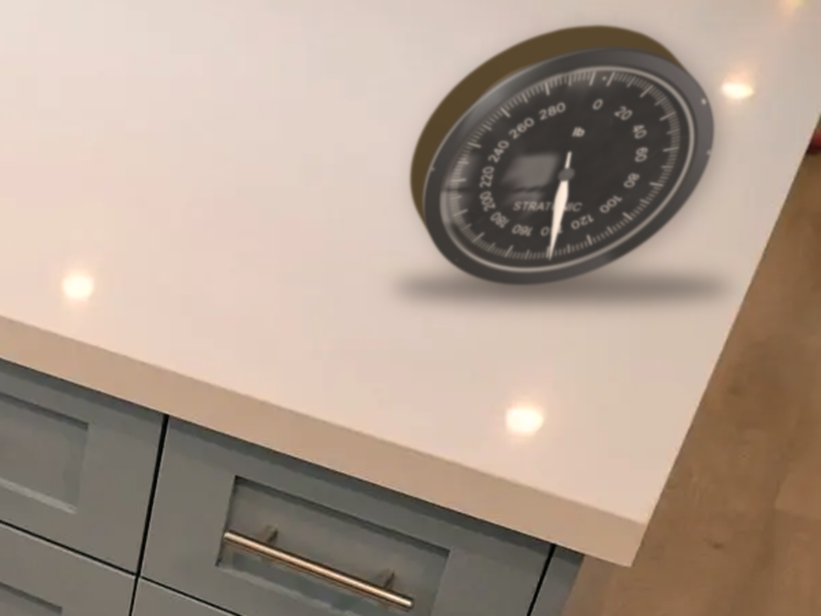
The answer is 140 lb
